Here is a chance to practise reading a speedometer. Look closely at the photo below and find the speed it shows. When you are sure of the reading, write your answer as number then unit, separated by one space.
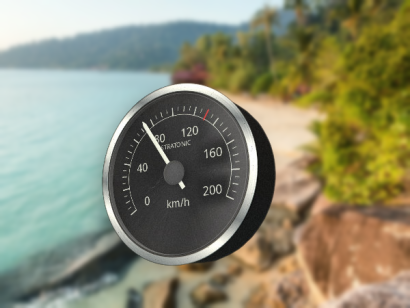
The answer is 75 km/h
